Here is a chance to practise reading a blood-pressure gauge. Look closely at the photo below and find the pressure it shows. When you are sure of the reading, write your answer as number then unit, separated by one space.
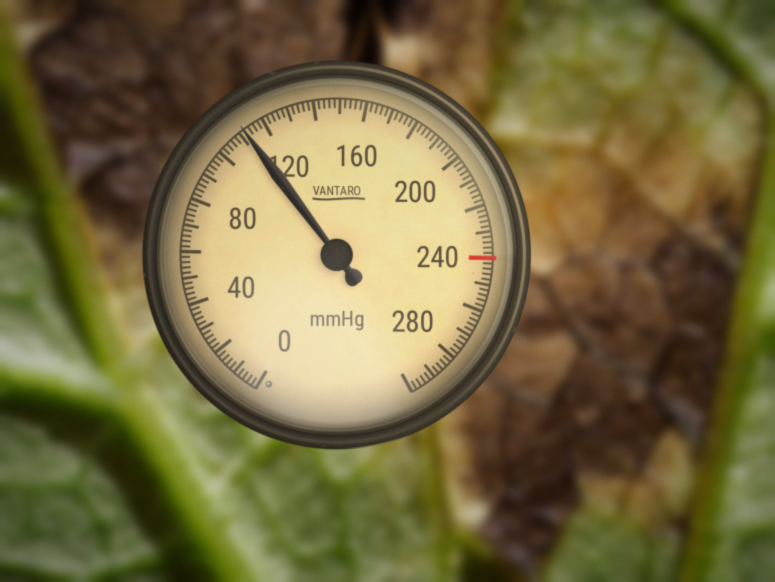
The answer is 112 mmHg
